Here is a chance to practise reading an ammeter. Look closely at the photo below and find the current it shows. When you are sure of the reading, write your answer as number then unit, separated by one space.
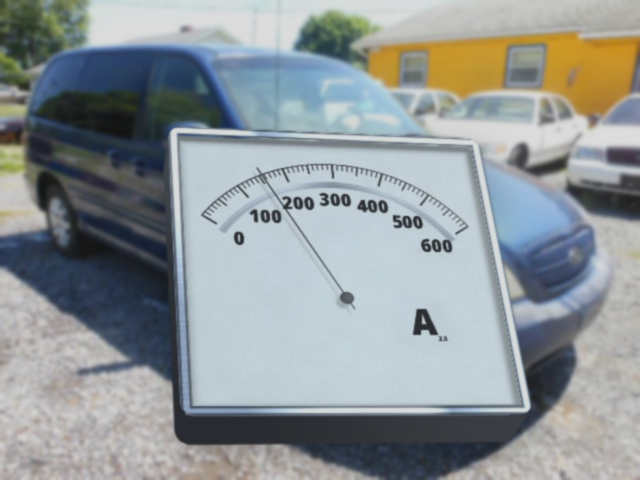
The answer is 150 A
